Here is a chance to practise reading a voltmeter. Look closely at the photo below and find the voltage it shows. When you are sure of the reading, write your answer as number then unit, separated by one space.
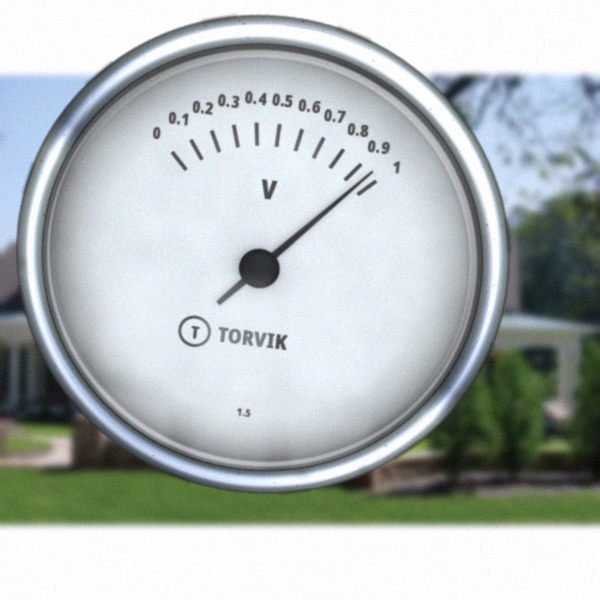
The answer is 0.95 V
